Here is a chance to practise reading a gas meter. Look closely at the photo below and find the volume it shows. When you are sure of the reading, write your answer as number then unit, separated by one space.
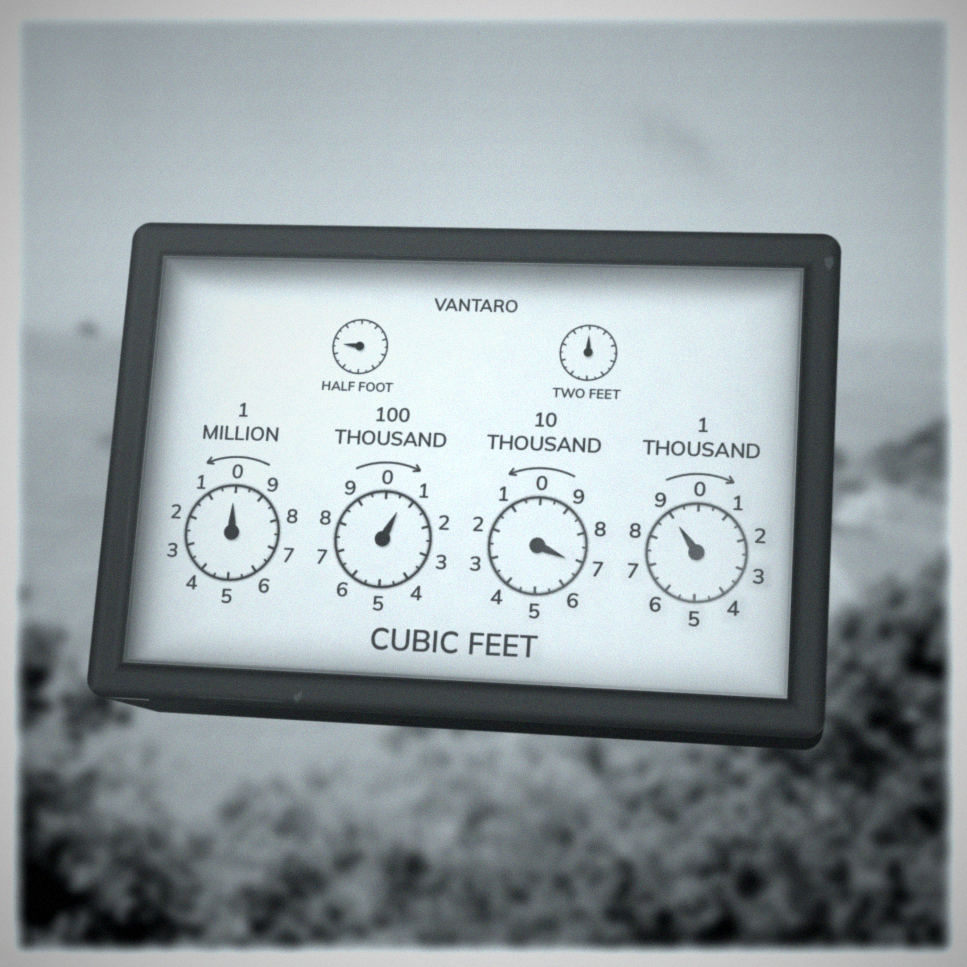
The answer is 6900 ft³
